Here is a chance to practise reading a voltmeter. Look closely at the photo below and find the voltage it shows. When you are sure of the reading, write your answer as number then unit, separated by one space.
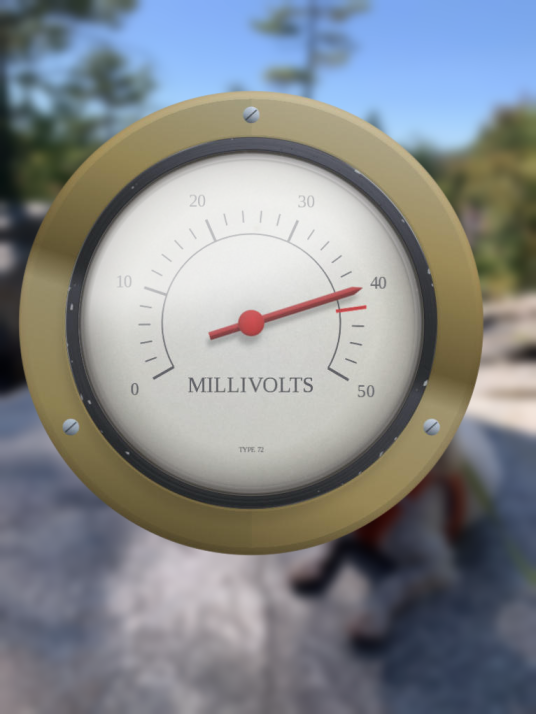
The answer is 40 mV
